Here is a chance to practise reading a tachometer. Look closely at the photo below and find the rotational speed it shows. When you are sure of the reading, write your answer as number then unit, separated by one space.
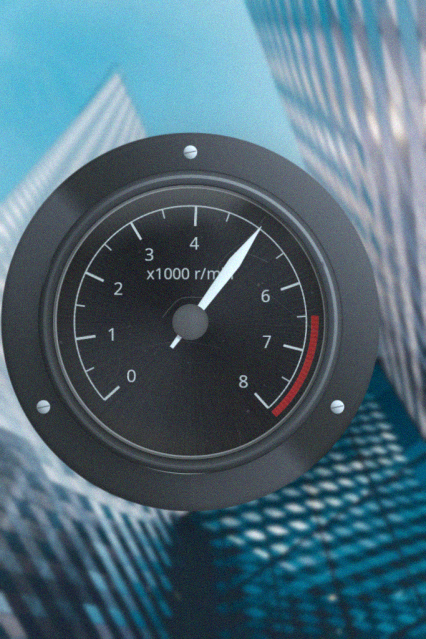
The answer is 5000 rpm
